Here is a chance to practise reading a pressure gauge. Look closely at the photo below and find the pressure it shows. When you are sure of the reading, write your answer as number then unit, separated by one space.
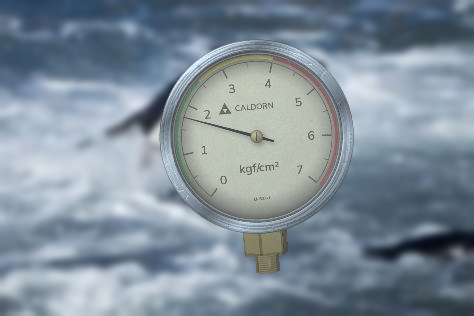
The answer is 1.75 kg/cm²
